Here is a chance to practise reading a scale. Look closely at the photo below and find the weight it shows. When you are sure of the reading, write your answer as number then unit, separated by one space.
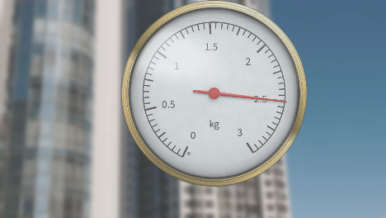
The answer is 2.5 kg
